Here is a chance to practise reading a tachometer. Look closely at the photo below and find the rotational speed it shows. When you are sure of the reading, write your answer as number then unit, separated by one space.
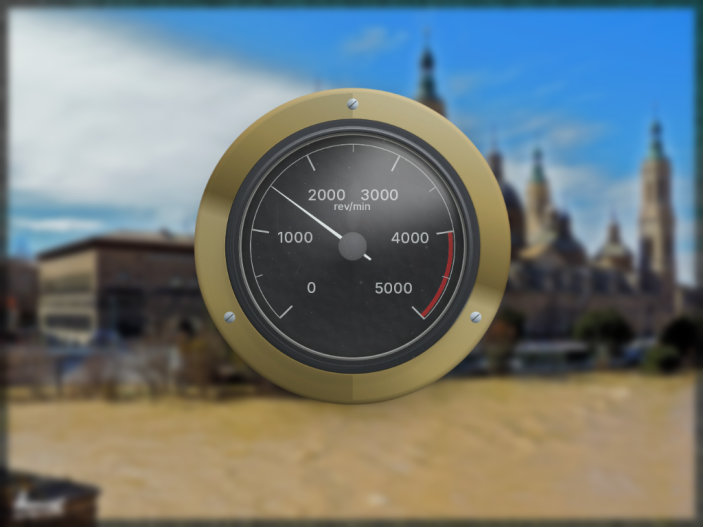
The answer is 1500 rpm
